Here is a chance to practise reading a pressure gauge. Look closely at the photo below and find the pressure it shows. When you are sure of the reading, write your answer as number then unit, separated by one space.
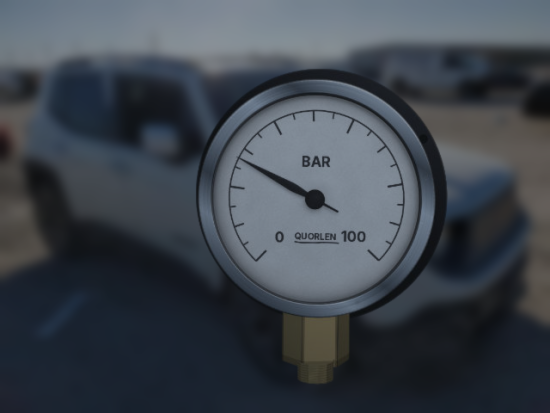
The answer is 27.5 bar
